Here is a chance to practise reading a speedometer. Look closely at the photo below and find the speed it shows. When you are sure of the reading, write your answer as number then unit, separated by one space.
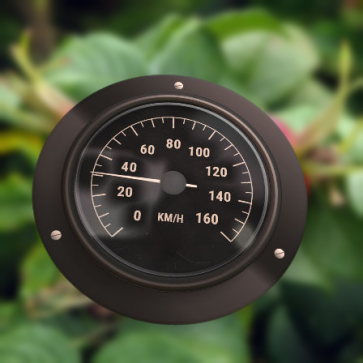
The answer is 30 km/h
